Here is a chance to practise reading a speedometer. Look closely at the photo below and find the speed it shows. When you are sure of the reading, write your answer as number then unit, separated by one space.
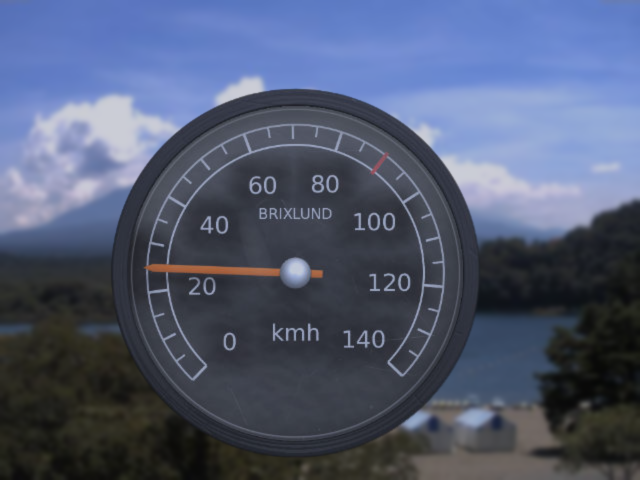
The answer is 25 km/h
